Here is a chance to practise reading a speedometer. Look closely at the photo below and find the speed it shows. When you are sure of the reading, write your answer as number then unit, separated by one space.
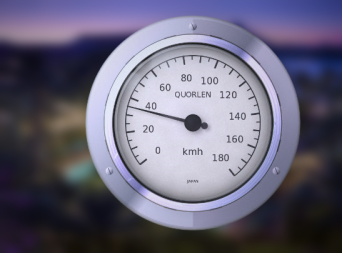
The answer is 35 km/h
